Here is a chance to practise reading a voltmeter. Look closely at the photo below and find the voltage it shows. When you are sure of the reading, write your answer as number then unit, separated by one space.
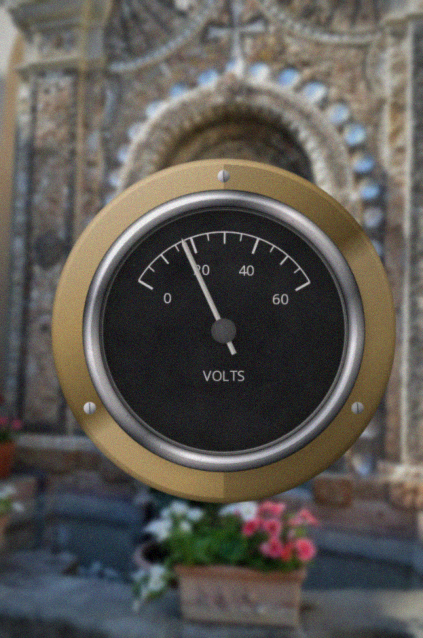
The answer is 17.5 V
